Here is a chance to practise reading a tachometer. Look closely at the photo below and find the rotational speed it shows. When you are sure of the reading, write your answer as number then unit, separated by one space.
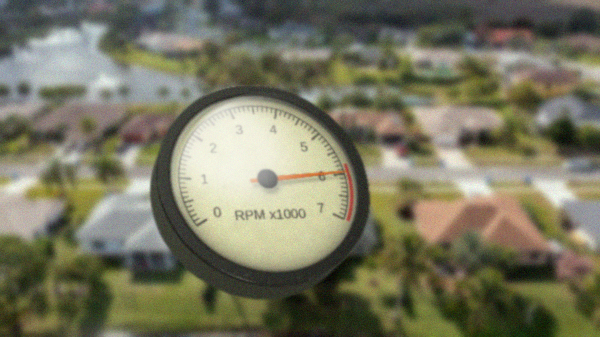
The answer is 6000 rpm
